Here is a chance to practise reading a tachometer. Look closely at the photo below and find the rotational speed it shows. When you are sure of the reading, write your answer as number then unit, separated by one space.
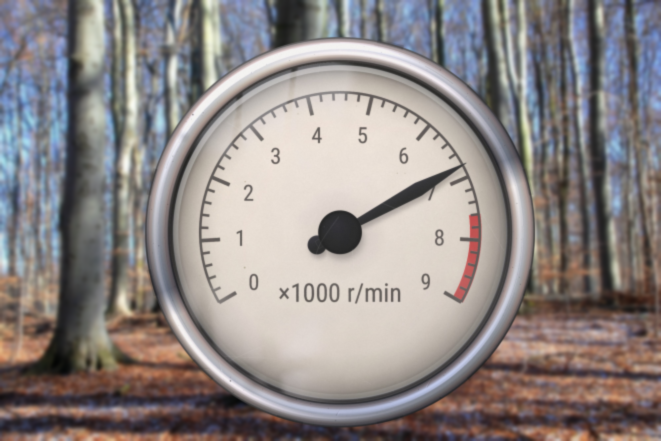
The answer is 6800 rpm
